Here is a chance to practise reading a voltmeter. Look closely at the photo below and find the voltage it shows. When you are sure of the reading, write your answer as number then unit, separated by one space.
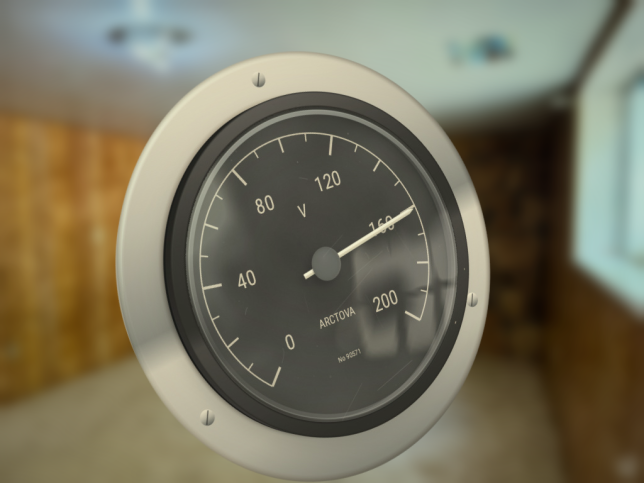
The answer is 160 V
